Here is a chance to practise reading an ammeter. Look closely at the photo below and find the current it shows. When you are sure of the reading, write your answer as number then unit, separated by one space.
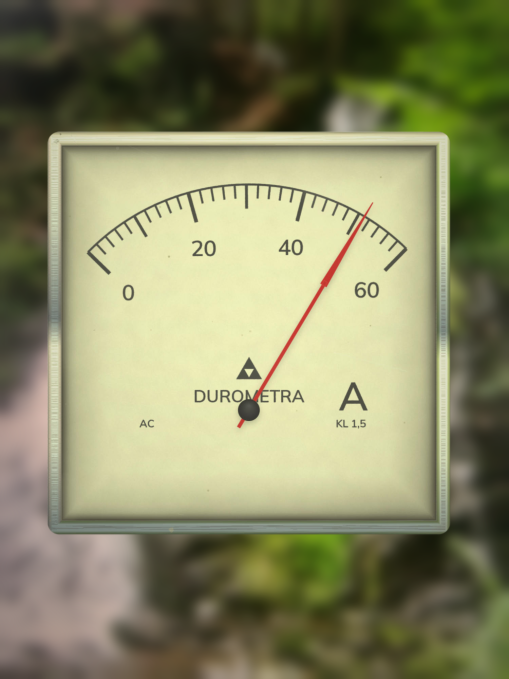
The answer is 51 A
